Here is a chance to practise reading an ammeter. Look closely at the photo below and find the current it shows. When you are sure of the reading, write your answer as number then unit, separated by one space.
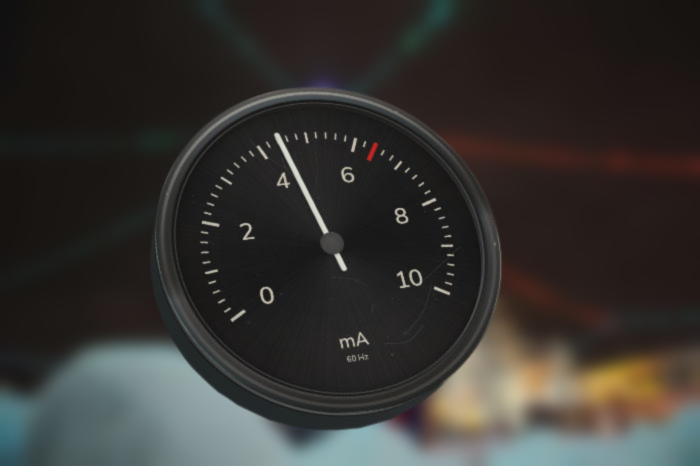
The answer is 4.4 mA
